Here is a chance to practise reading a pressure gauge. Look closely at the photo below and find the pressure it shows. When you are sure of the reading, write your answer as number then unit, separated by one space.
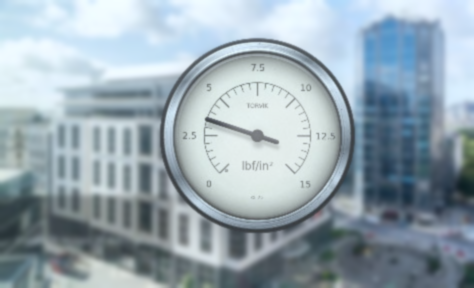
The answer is 3.5 psi
